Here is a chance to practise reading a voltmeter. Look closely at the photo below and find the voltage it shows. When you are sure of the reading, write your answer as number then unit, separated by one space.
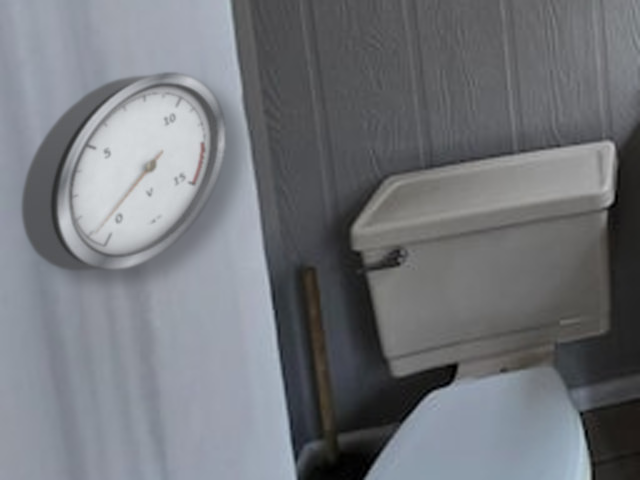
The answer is 1 V
